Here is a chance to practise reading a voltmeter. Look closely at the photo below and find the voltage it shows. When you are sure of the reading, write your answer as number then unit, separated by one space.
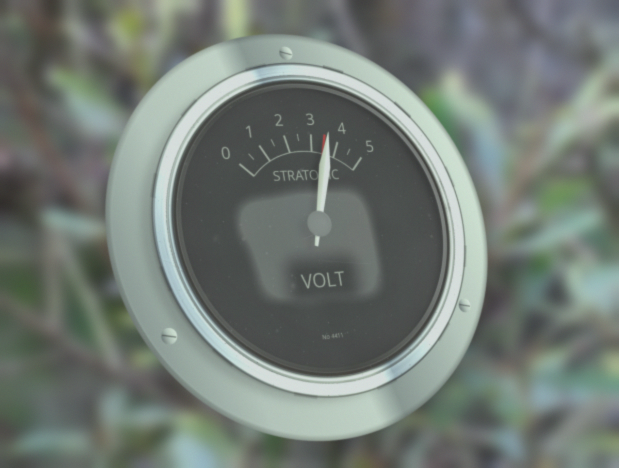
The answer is 3.5 V
